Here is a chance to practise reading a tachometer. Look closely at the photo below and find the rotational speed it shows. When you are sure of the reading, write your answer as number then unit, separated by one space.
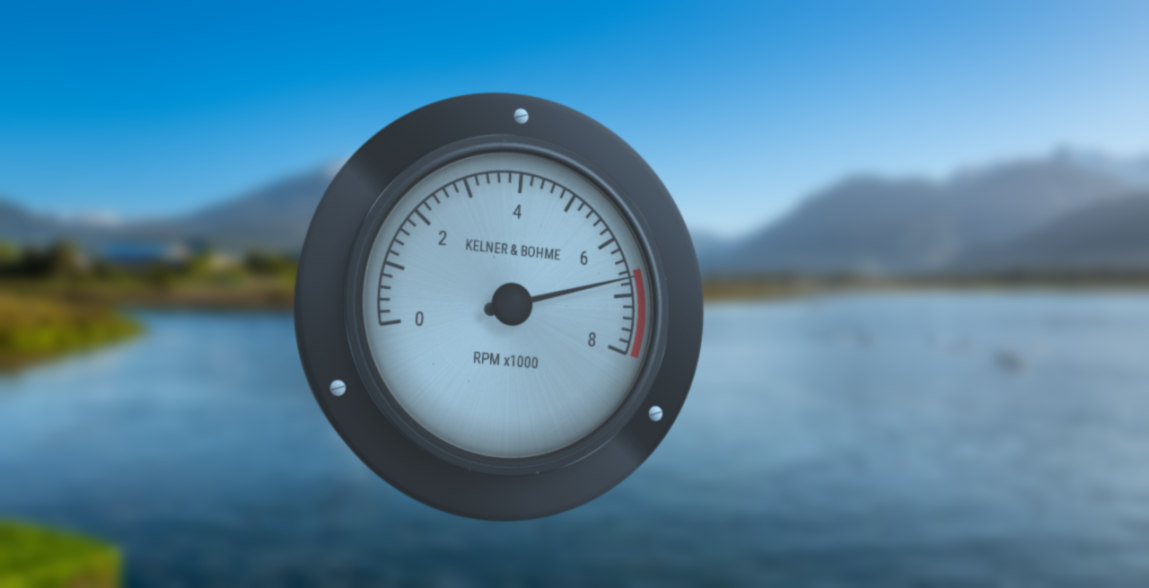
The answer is 6700 rpm
